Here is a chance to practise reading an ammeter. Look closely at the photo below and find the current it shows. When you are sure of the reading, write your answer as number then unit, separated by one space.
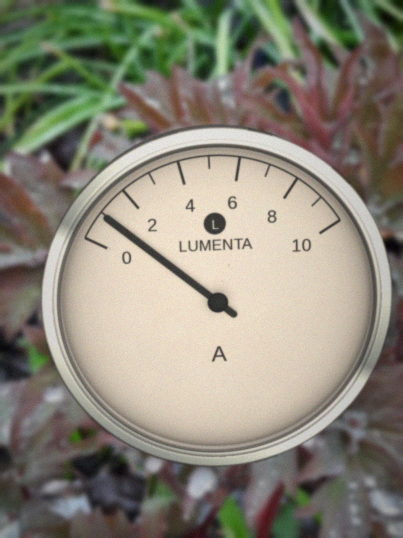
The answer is 1 A
